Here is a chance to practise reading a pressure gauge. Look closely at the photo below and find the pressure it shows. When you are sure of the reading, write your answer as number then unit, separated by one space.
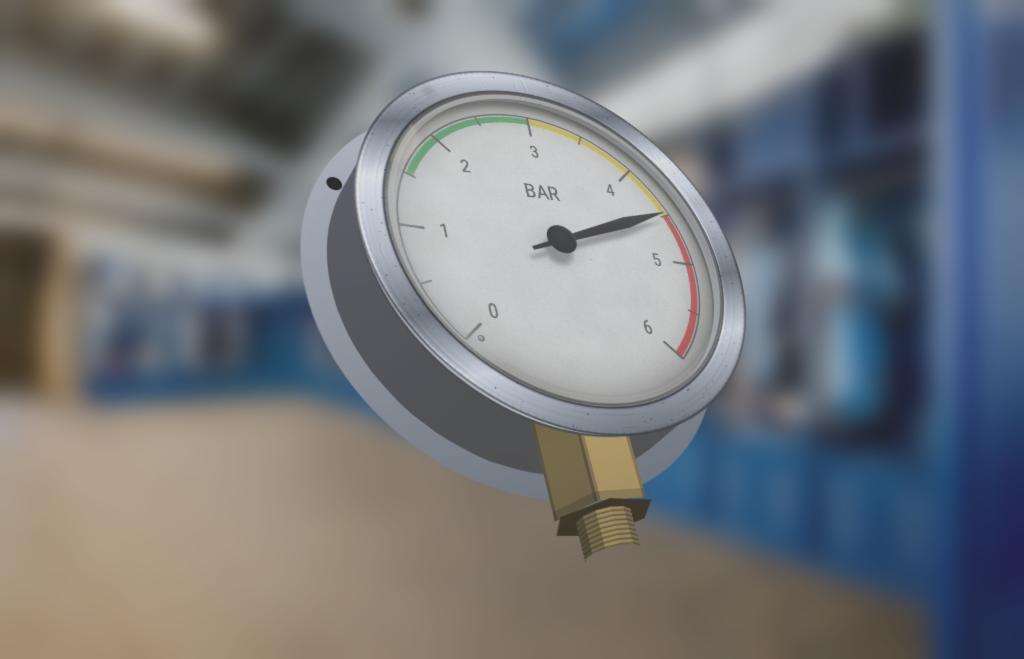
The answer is 4.5 bar
